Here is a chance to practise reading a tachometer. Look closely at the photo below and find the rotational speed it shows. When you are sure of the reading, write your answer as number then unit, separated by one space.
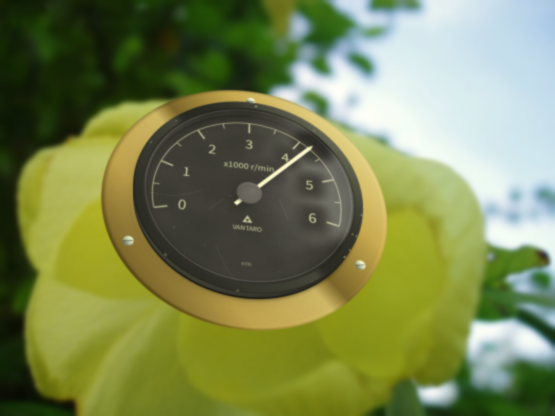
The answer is 4250 rpm
